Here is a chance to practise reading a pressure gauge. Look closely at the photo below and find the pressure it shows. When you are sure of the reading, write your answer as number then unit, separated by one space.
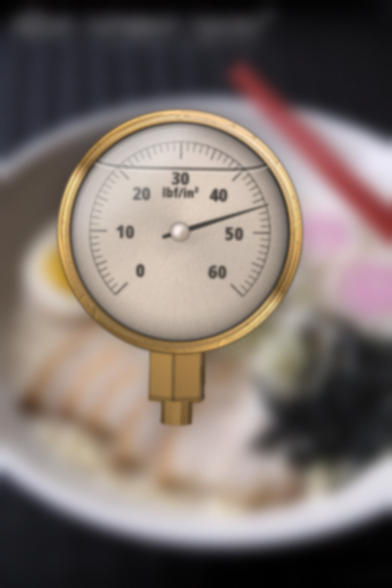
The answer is 46 psi
